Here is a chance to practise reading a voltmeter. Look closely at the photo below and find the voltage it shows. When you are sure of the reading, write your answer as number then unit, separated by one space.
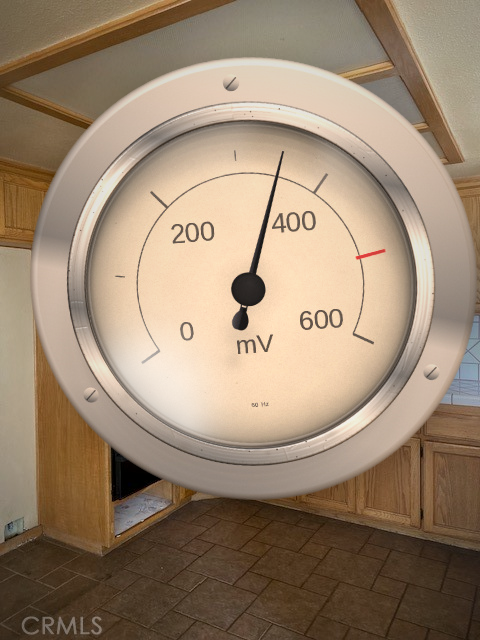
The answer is 350 mV
